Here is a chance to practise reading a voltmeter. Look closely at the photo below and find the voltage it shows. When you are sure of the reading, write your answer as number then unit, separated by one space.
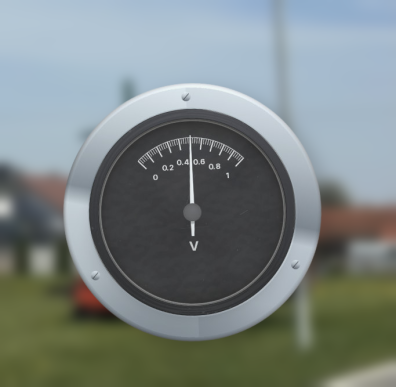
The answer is 0.5 V
